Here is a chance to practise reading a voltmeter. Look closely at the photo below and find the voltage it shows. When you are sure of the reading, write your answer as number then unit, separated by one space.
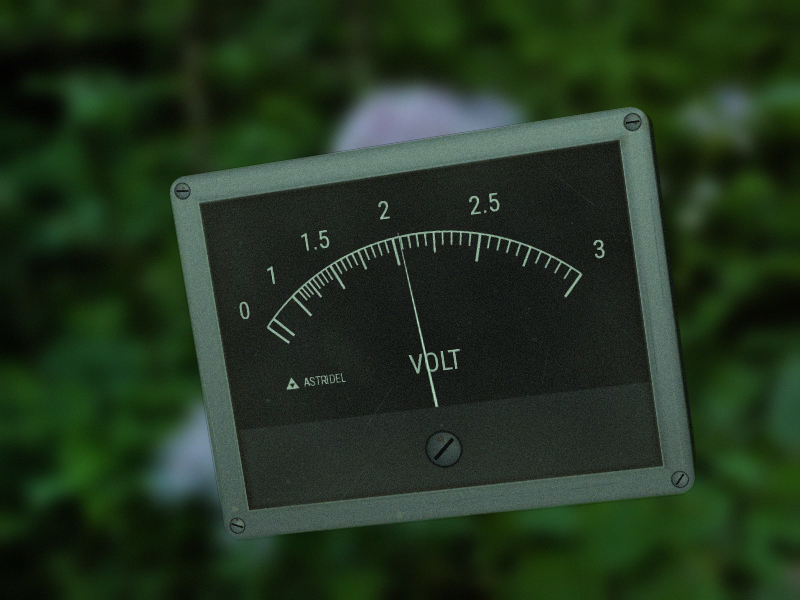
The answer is 2.05 V
